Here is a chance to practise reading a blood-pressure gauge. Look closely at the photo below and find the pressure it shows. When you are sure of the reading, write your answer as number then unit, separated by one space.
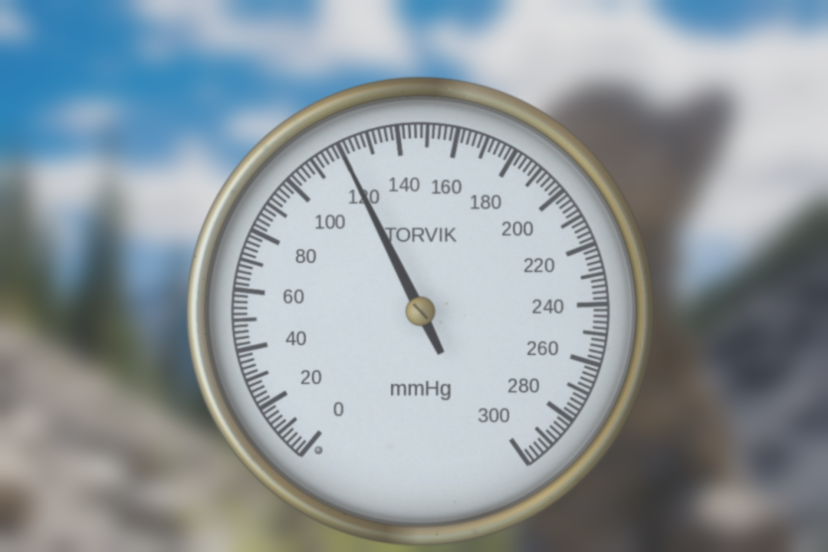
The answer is 120 mmHg
